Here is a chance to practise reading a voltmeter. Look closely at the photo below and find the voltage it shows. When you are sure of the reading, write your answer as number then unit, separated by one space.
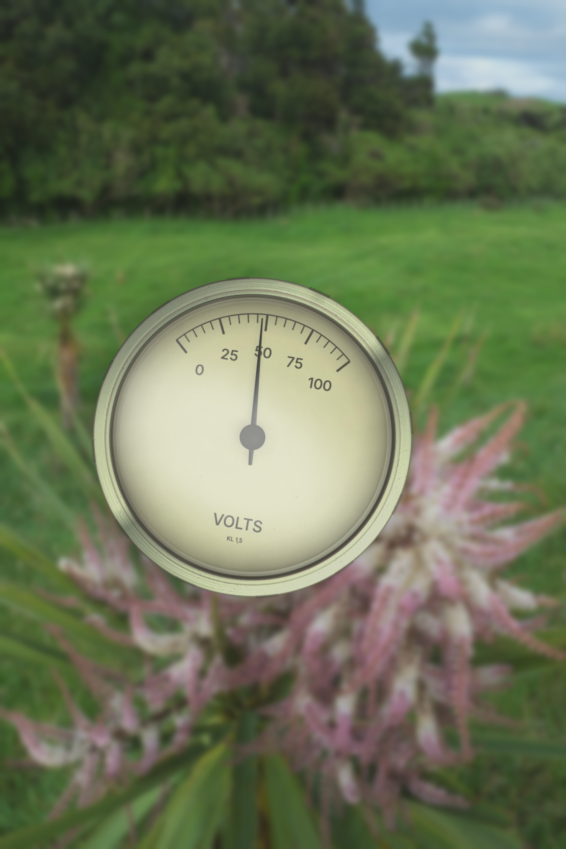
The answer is 47.5 V
